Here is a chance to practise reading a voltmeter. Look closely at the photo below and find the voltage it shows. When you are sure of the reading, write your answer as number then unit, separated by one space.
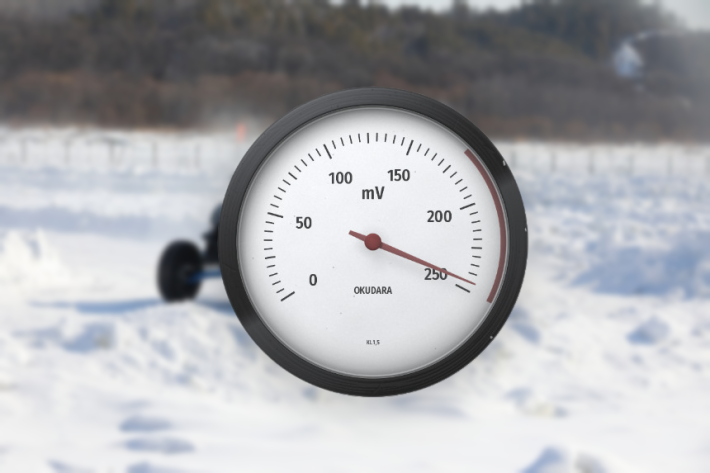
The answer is 245 mV
